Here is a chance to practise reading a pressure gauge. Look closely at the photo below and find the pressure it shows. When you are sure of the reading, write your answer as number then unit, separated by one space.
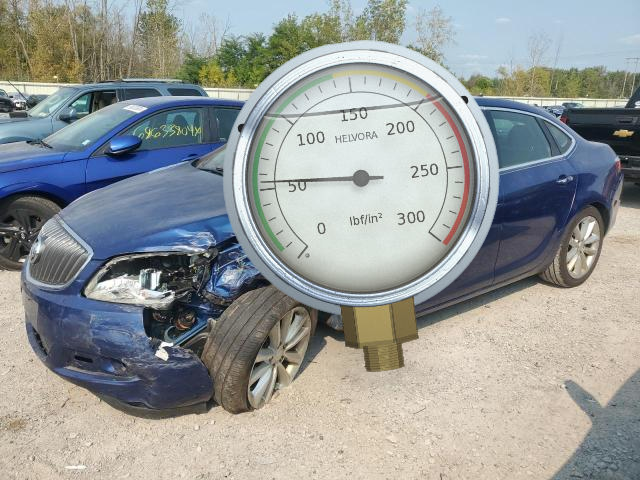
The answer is 55 psi
